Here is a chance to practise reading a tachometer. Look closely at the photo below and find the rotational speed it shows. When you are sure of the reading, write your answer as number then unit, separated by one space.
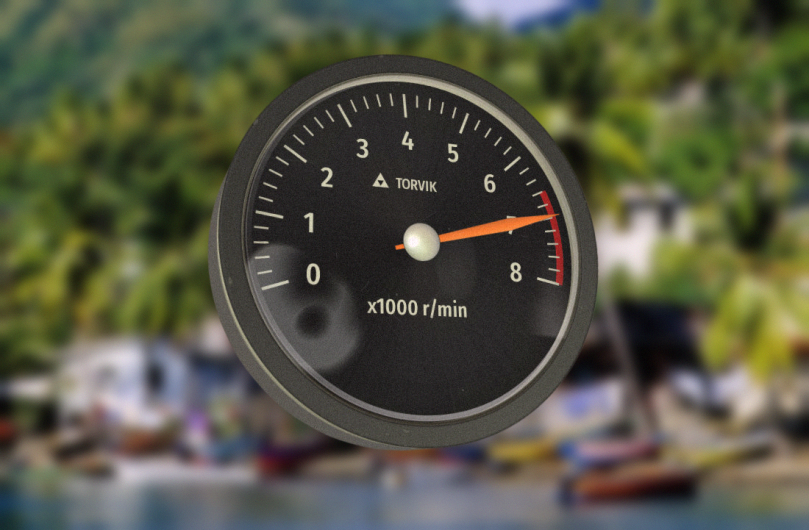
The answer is 7000 rpm
